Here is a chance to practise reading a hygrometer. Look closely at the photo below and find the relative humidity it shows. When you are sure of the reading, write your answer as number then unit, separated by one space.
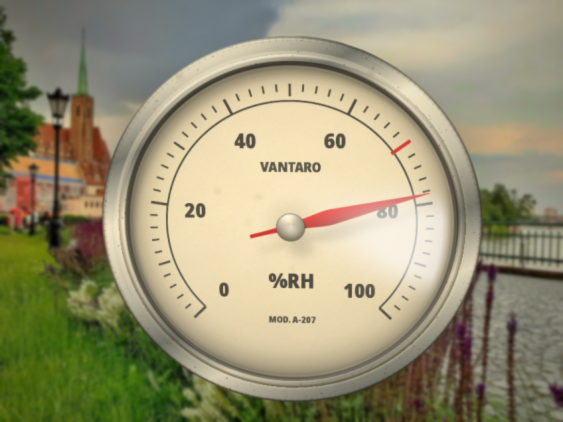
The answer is 78 %
